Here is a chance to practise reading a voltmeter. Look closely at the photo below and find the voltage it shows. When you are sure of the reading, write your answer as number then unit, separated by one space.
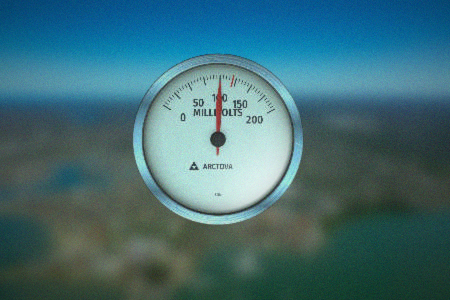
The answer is 100 mV
